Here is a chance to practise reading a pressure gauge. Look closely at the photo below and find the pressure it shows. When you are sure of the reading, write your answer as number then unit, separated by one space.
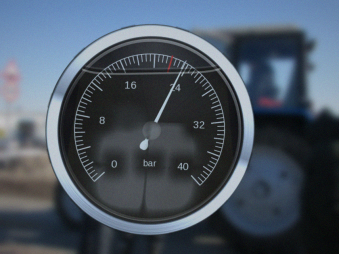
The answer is 23.5 bar
